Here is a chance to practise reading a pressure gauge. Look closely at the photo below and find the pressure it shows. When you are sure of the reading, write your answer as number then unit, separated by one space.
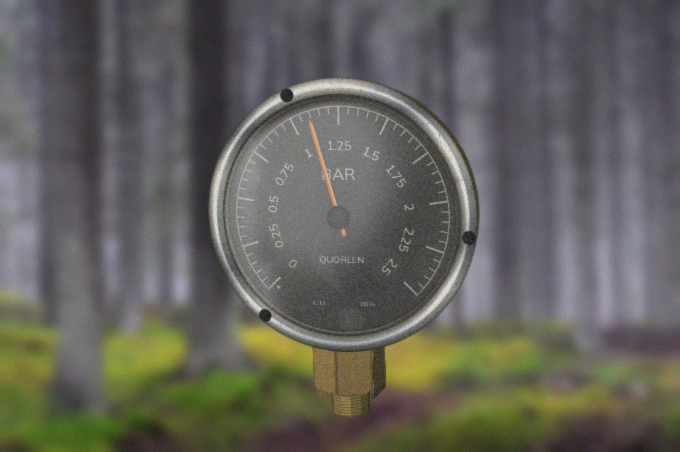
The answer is 1.1 bar
